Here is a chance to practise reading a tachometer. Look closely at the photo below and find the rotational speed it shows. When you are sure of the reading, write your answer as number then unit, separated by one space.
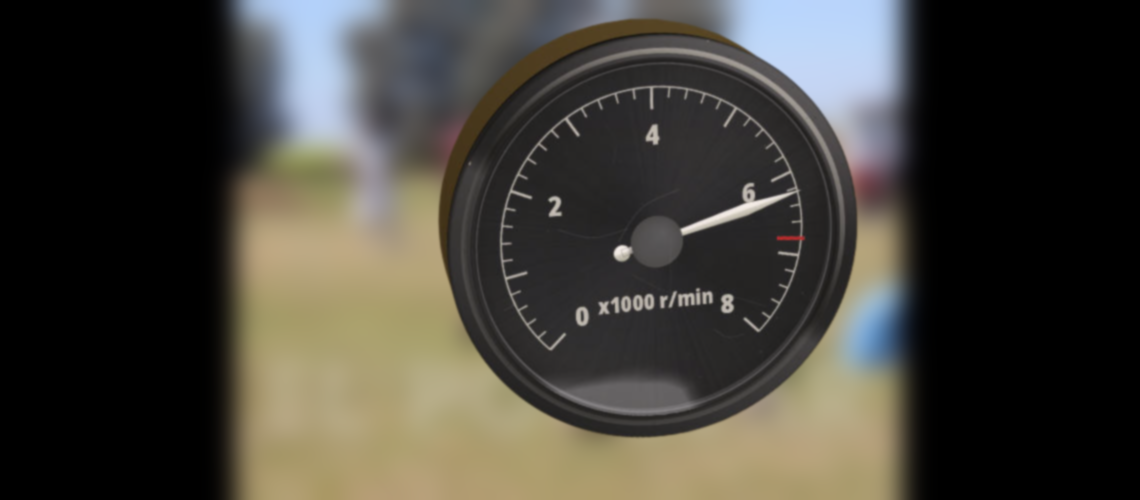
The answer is 6200 rpm
